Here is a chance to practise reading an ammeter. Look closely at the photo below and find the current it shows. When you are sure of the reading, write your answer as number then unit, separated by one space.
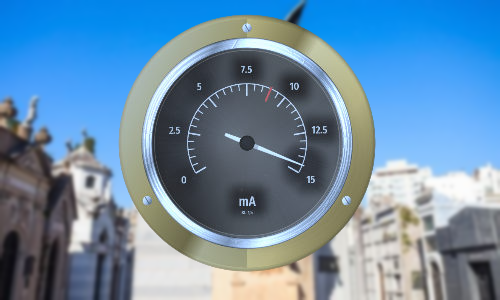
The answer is 14.5 mA
